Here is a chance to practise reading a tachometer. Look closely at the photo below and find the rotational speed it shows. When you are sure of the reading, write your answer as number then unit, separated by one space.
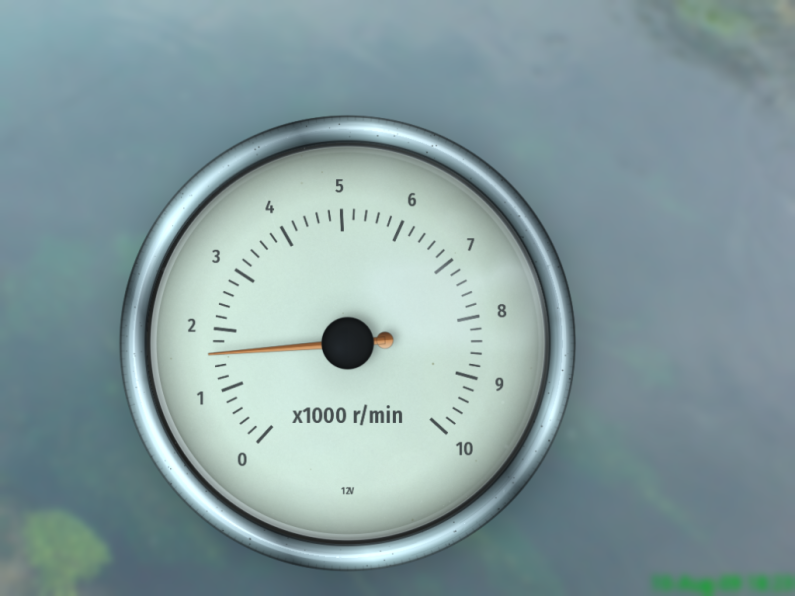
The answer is 1600 rpm
